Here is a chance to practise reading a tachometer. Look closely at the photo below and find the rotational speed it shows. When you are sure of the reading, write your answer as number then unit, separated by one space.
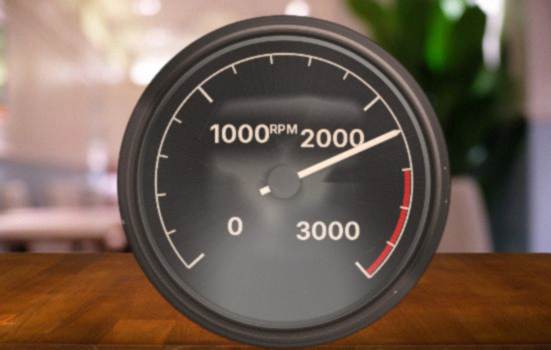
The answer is 2200 rpm
